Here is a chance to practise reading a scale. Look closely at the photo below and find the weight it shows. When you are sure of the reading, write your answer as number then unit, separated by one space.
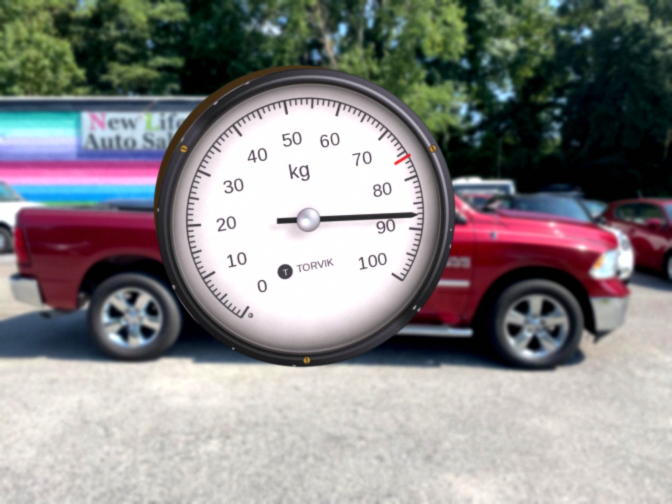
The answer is 87 kg
